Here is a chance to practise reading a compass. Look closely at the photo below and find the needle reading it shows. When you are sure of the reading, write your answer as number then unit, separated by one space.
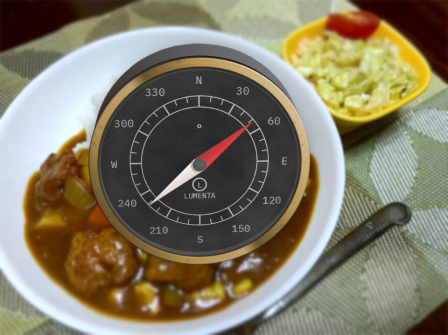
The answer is 50 °
